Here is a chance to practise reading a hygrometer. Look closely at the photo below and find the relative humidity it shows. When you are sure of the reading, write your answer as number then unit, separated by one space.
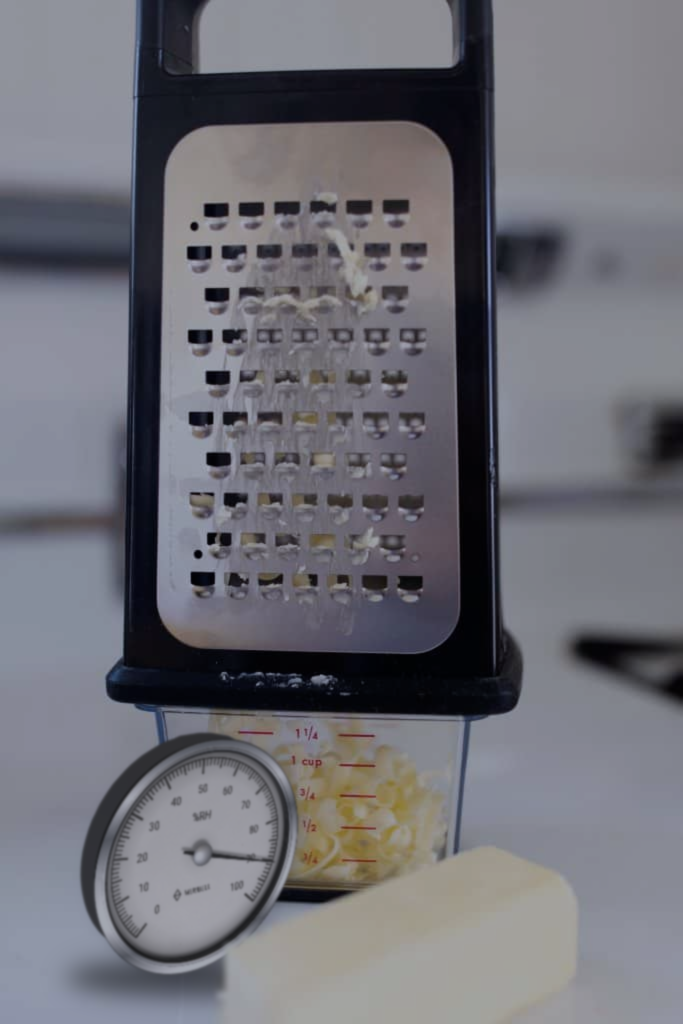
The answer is 90 %
